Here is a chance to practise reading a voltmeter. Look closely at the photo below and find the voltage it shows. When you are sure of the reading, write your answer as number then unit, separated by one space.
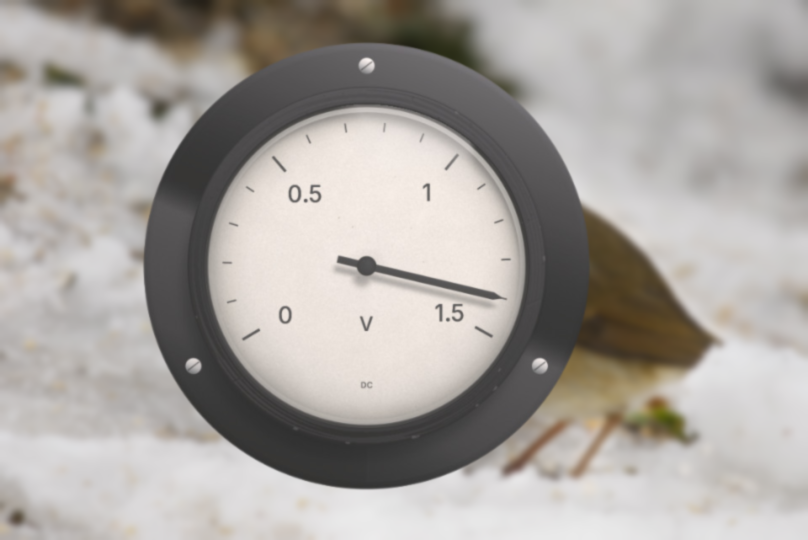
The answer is 1.4 V
